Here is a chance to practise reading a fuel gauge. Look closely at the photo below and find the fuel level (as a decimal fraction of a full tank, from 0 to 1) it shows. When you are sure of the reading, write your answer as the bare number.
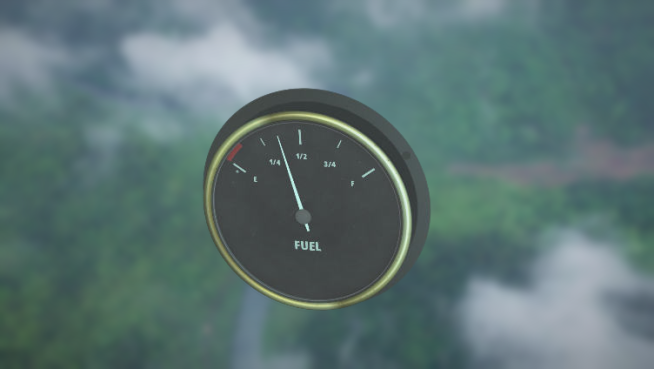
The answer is 0.375
